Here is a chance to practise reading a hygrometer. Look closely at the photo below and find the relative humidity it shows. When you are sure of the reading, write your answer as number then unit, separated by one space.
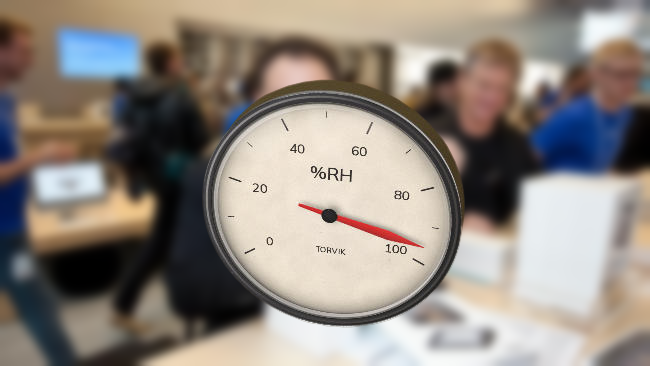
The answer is 95 %
